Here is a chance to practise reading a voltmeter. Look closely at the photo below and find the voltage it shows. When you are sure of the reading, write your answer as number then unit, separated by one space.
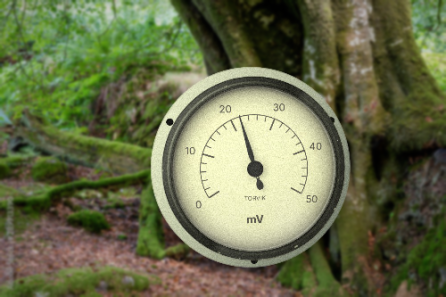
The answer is 22 mV
